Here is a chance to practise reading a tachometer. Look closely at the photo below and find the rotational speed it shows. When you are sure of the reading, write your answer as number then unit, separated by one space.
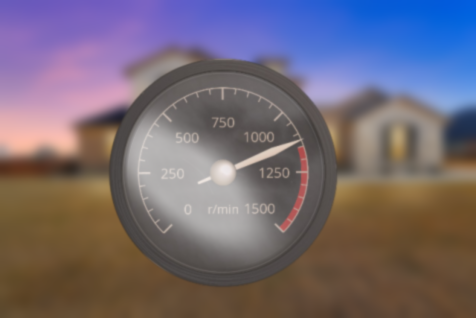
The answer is 1125 rpm
